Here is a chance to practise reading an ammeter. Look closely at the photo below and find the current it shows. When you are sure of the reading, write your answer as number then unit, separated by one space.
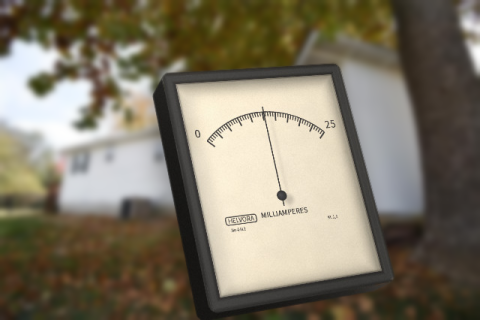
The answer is 12.5 mA
